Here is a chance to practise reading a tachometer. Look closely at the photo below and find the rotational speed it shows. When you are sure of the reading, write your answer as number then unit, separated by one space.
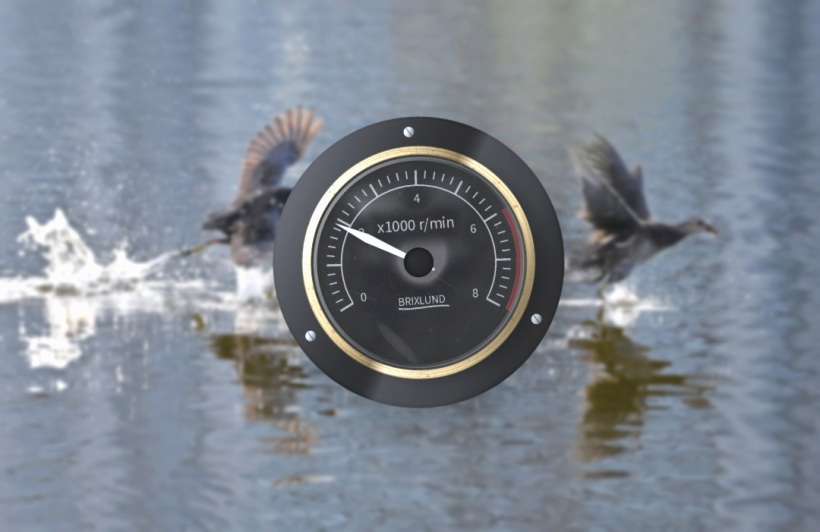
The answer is 1900 rpm
